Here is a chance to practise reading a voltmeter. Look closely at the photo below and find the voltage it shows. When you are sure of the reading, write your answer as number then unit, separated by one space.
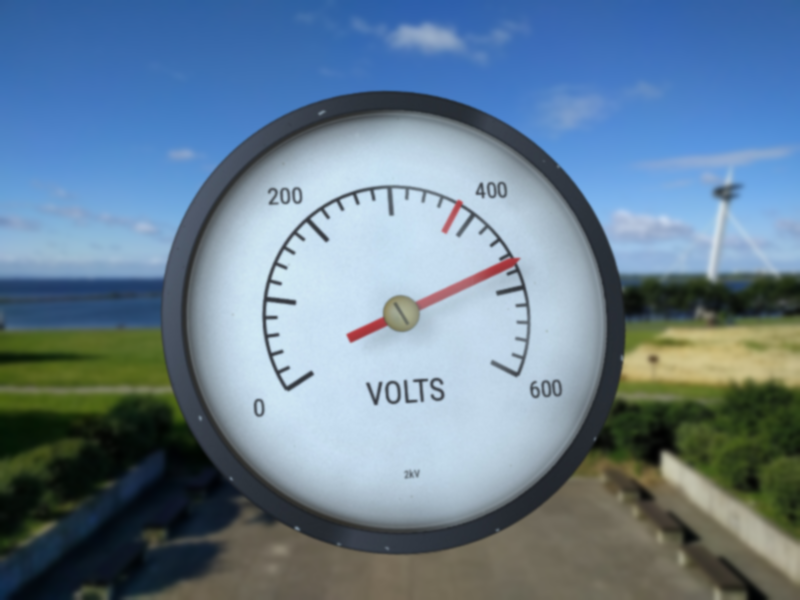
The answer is 470 V
